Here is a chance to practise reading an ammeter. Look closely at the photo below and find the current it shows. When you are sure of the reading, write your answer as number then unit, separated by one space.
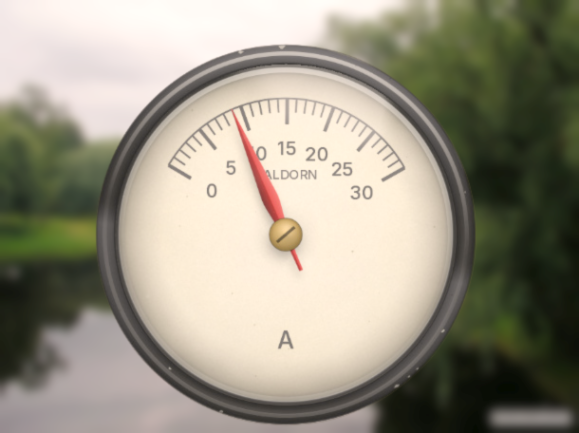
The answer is 9 A
